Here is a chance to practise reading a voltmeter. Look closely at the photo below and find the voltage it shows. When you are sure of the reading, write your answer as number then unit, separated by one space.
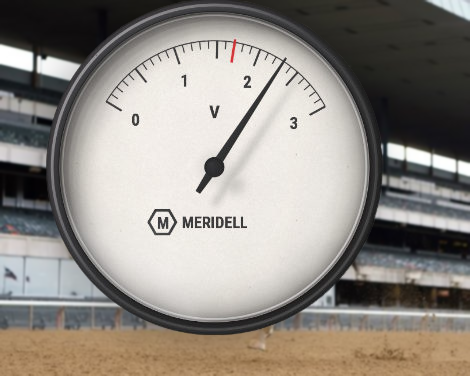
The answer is 2.3 V
